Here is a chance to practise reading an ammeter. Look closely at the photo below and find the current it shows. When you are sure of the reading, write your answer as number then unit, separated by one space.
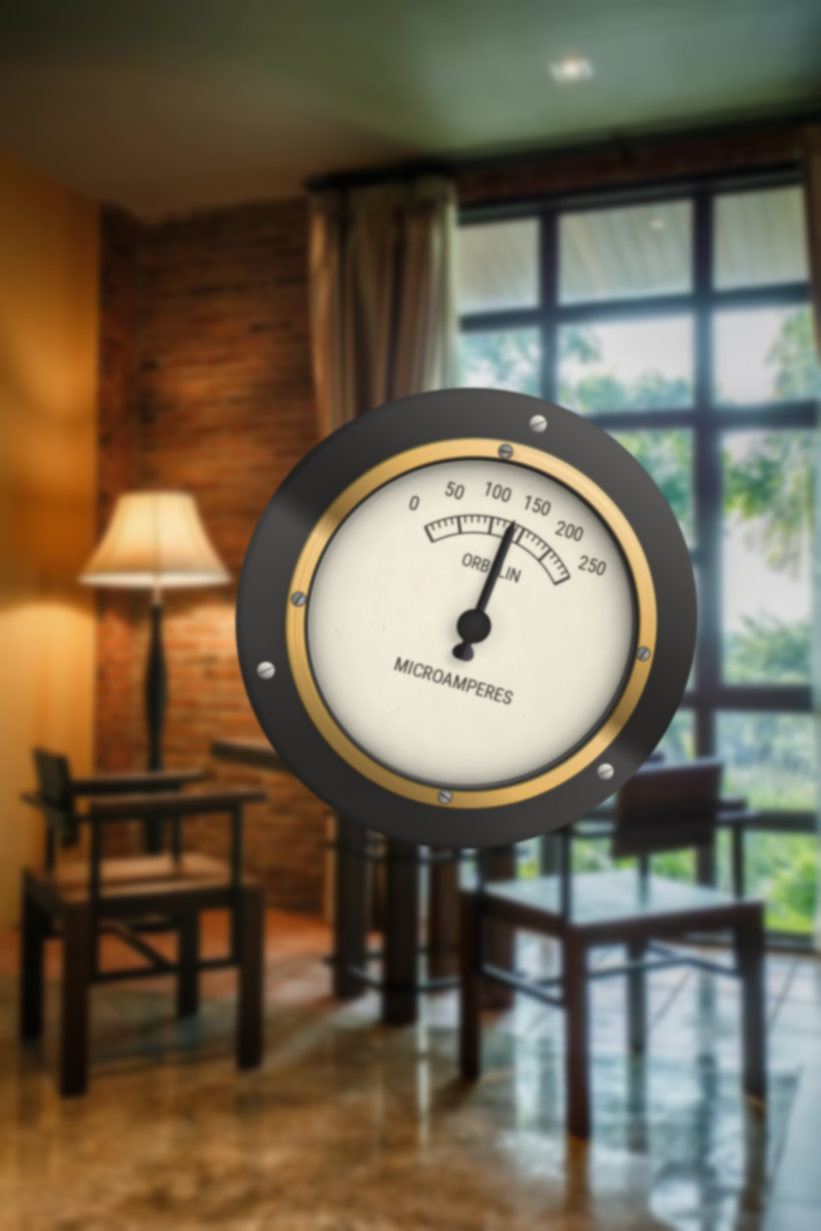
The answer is 130 µA
